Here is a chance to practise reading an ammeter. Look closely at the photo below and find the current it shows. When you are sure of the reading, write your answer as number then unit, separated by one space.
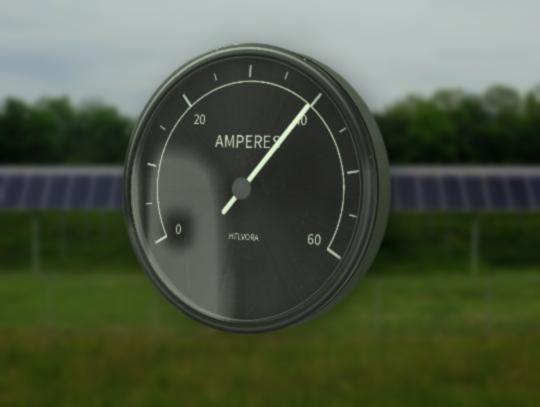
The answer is 40 A
